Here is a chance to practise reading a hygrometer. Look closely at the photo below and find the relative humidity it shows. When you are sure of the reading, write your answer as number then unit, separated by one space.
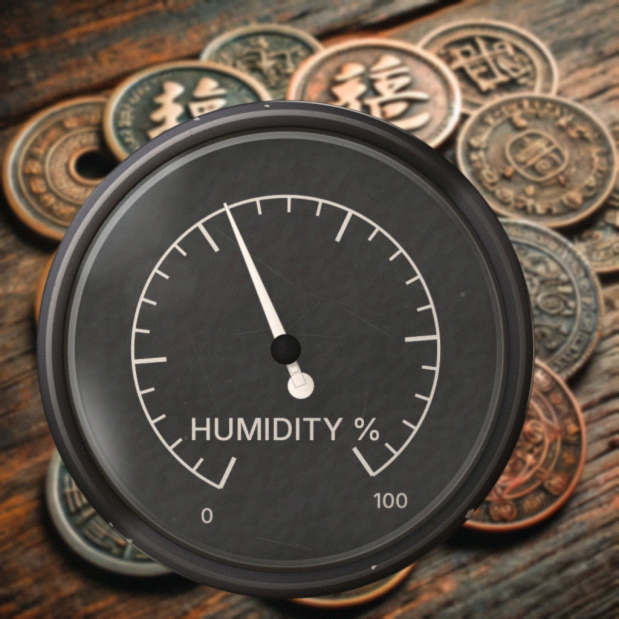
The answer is 44 %
